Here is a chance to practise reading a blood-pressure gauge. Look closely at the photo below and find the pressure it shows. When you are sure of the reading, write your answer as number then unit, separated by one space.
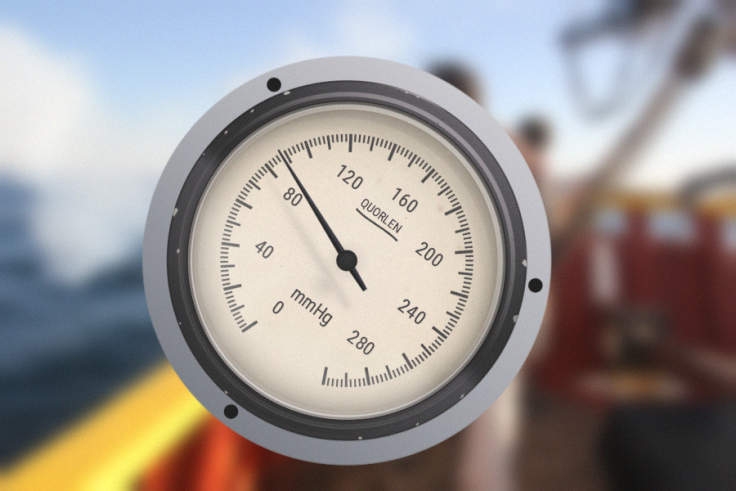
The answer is 88 mmHg
